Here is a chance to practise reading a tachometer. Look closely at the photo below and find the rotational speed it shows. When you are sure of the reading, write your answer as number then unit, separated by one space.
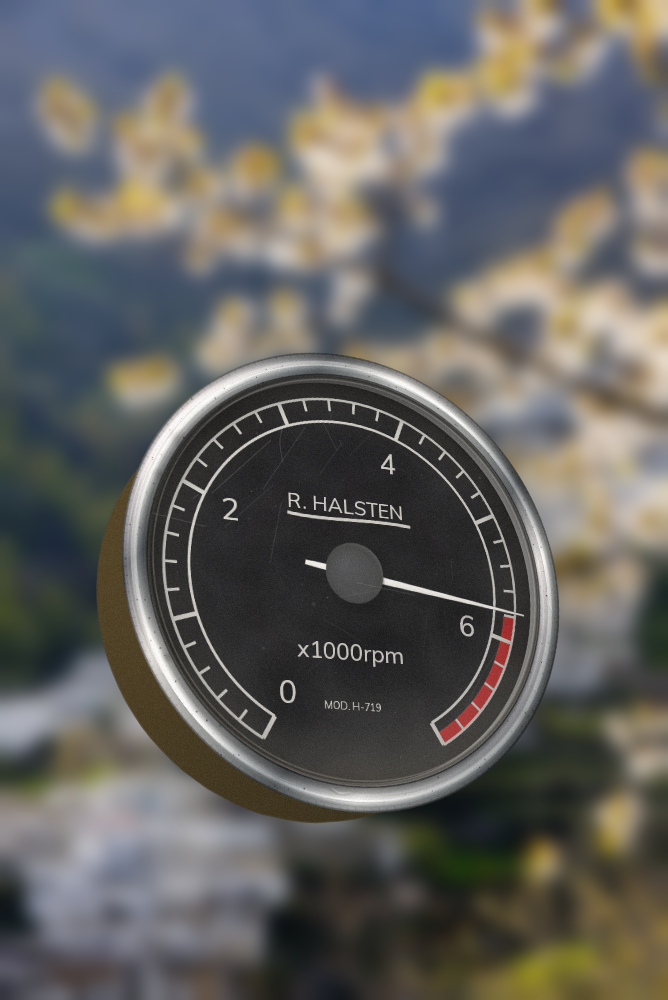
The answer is 5800 rpm
